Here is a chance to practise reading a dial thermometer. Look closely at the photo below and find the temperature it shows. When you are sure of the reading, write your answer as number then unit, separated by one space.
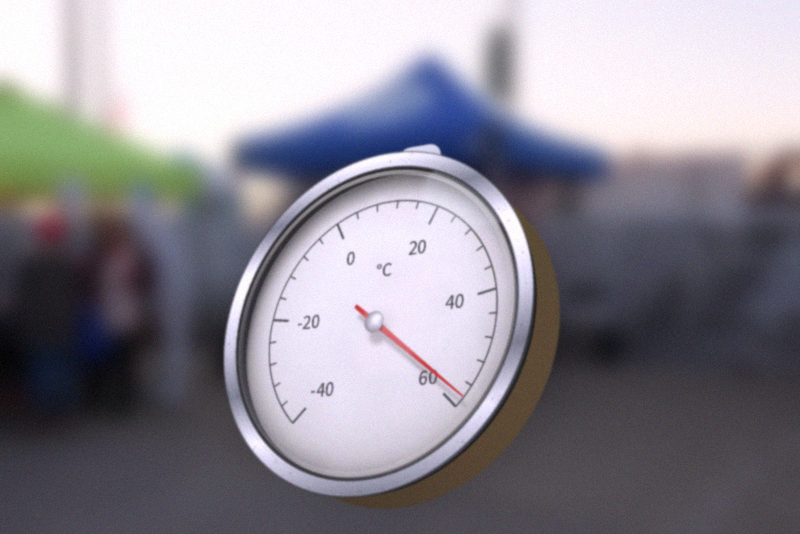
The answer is 58 °C
